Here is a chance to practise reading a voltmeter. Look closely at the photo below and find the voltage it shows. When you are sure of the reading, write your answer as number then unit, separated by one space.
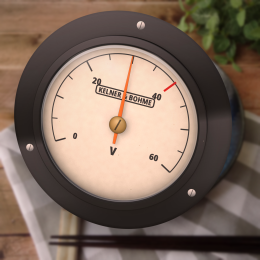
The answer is 30 V
